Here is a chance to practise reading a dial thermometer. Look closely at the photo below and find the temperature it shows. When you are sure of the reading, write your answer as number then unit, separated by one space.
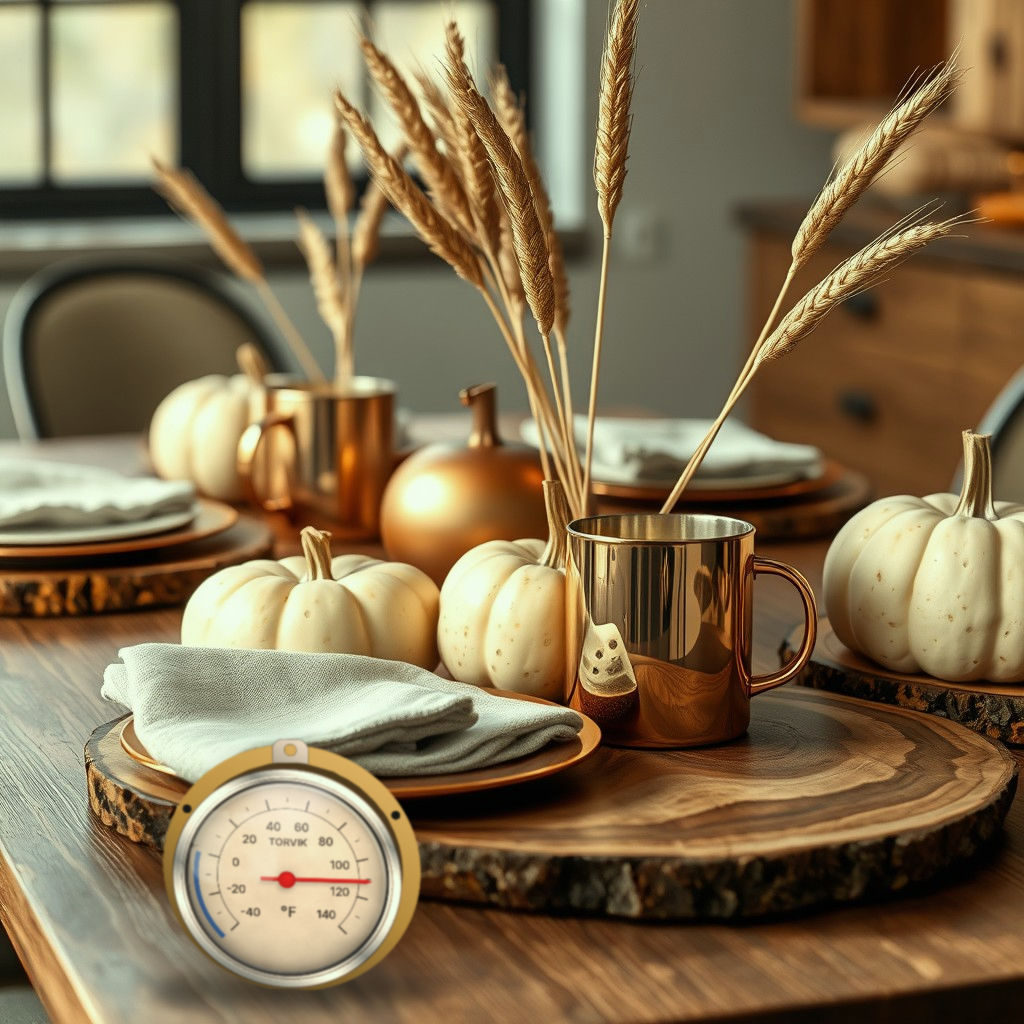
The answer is 110 °F
